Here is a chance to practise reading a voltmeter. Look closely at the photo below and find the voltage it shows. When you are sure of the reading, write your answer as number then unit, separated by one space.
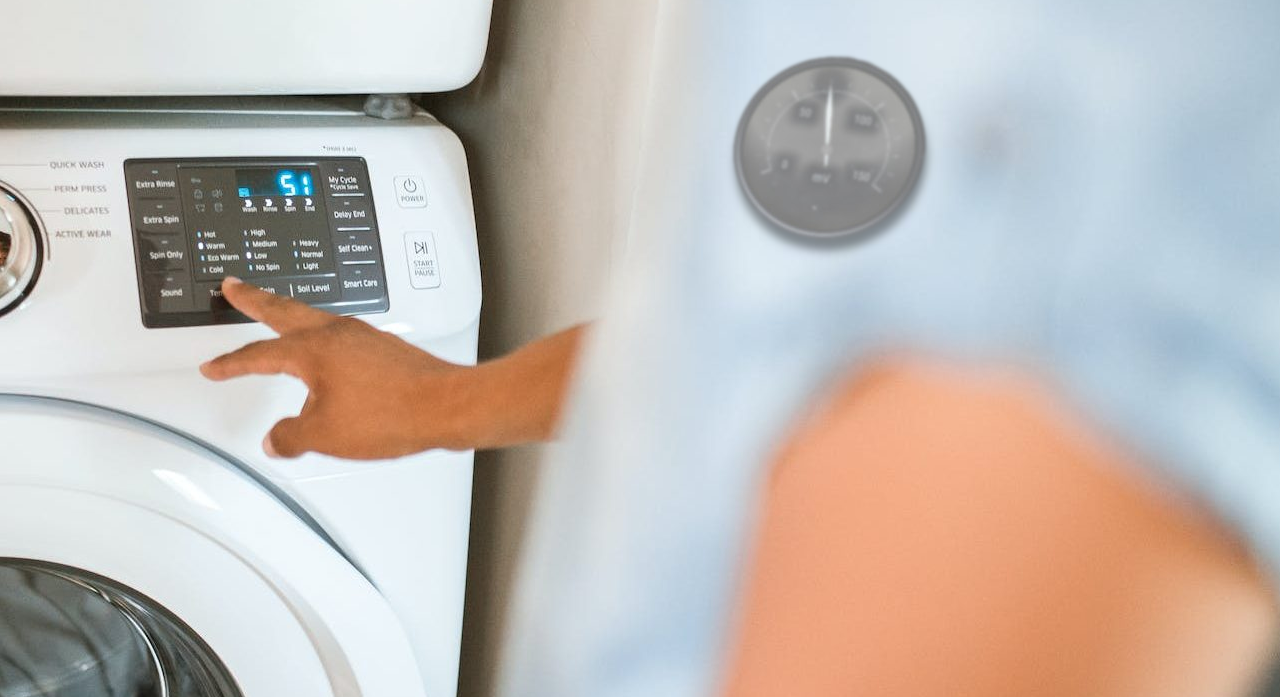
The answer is 70 mV
